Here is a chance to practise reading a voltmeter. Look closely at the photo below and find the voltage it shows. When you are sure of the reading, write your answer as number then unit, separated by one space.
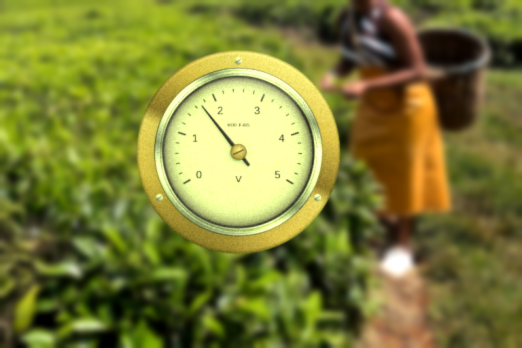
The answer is 1.7 V
